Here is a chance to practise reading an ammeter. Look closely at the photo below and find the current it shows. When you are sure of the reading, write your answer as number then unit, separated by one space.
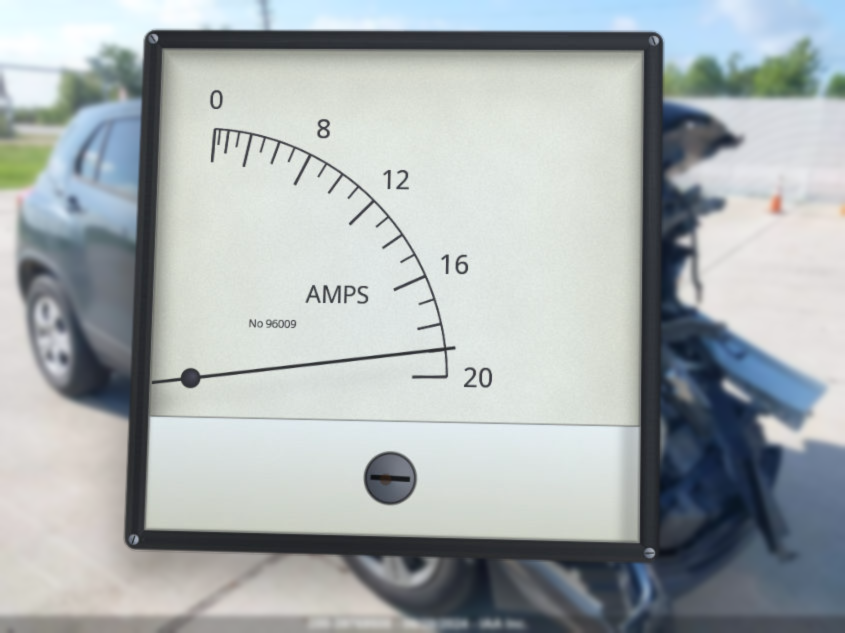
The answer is 19 A
